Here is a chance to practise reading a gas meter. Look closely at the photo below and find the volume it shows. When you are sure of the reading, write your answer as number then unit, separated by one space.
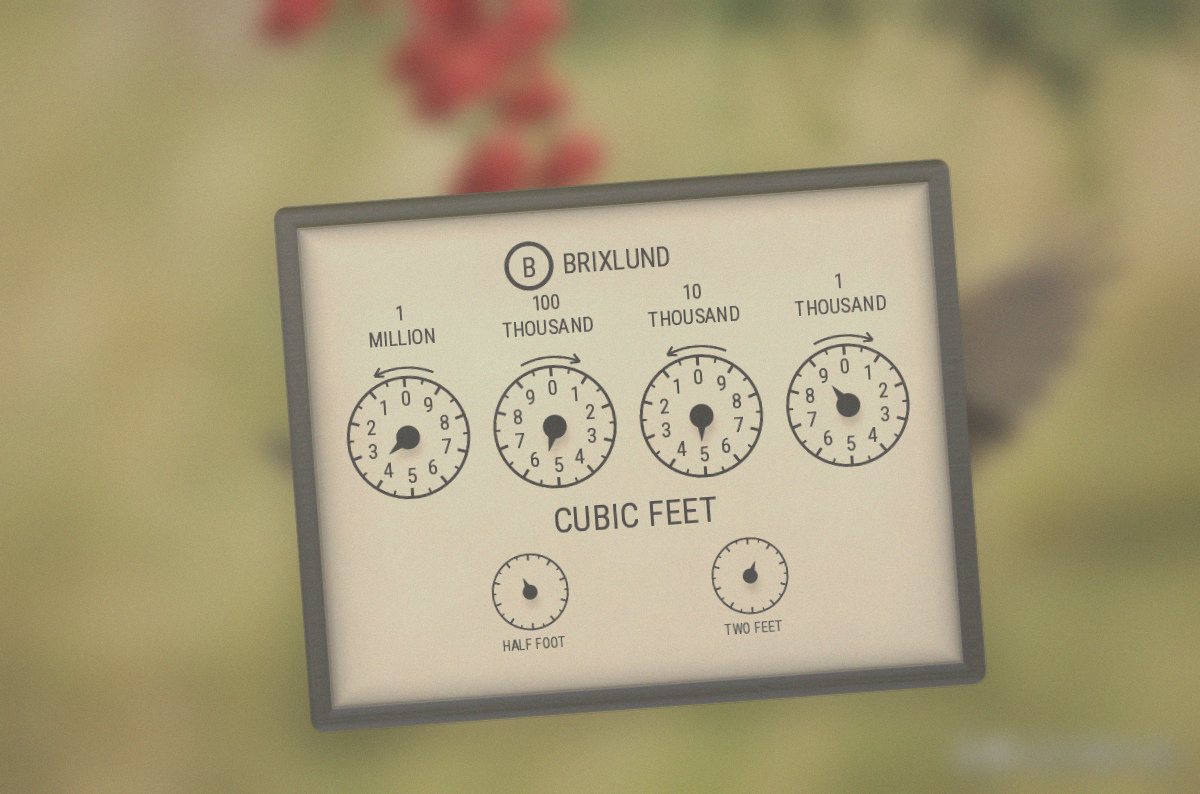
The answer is 354900 ft³
